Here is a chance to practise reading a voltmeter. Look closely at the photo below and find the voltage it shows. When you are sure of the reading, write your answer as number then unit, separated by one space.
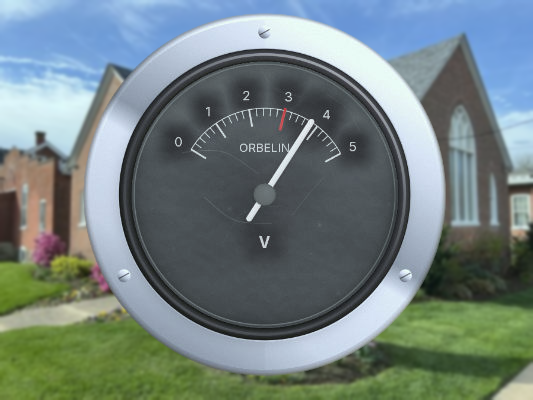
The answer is 3.8 V
